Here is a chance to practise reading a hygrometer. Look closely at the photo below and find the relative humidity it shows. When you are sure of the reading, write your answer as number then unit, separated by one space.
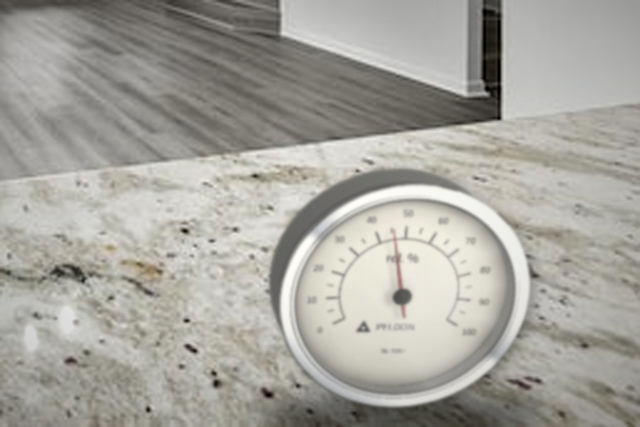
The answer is 45 %
